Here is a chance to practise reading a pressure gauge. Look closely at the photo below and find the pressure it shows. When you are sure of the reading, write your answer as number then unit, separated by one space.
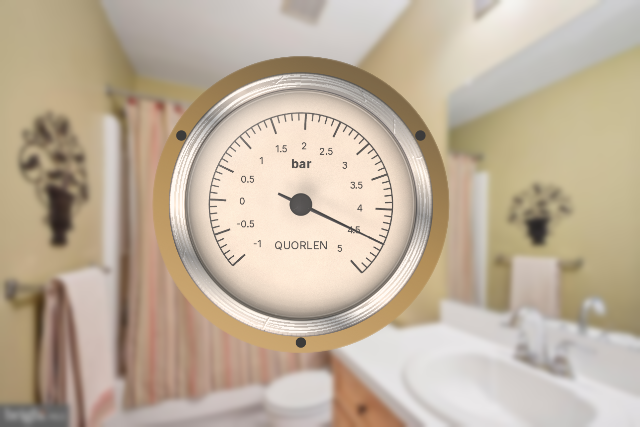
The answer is 4.5 bar
